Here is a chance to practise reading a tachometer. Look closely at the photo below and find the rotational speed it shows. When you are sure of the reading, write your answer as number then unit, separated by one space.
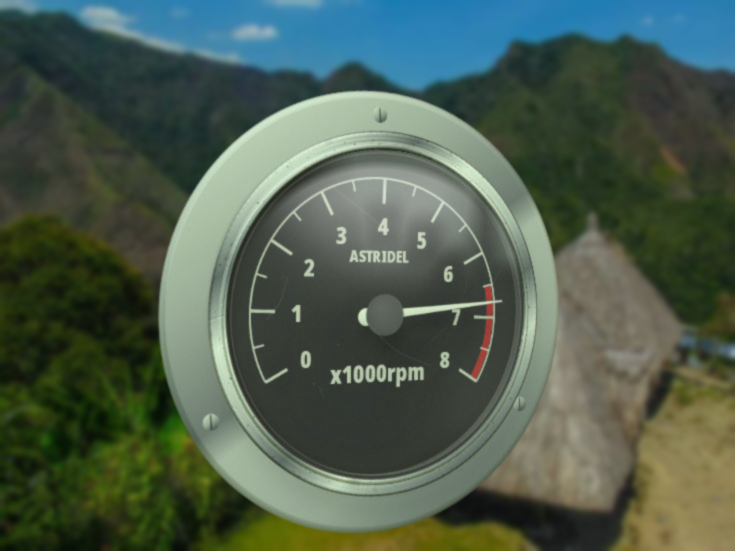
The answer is 6750 rpm
